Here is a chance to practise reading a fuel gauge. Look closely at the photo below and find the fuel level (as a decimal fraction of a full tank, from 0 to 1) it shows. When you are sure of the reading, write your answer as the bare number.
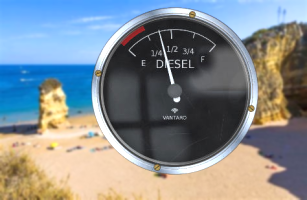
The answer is 0.375
